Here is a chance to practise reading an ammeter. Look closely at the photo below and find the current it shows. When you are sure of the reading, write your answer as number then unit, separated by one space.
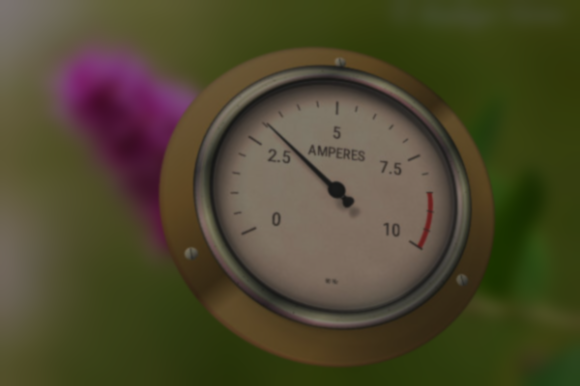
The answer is 3 A
